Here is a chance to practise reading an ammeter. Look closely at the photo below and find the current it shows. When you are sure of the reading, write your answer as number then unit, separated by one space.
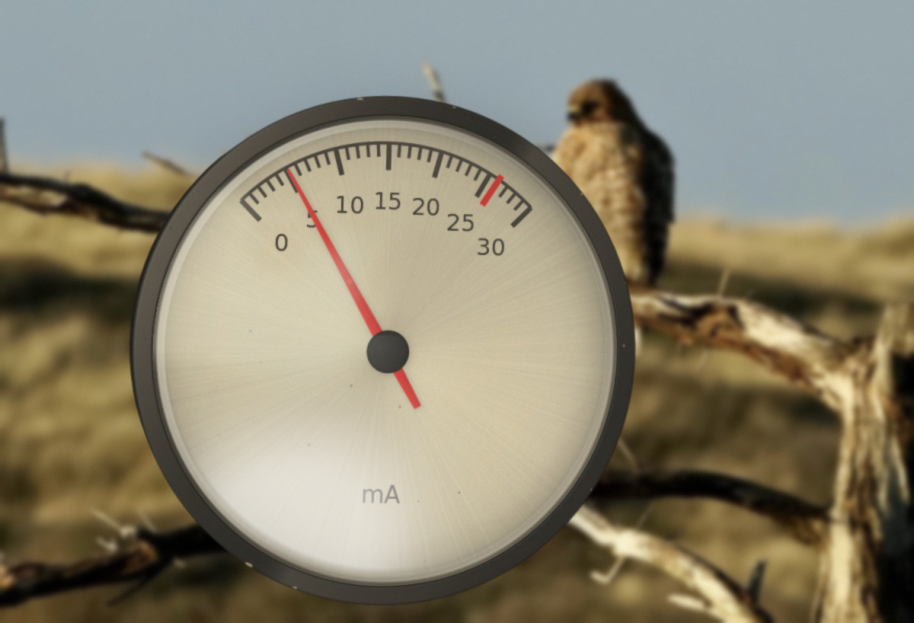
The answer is 5 mA
